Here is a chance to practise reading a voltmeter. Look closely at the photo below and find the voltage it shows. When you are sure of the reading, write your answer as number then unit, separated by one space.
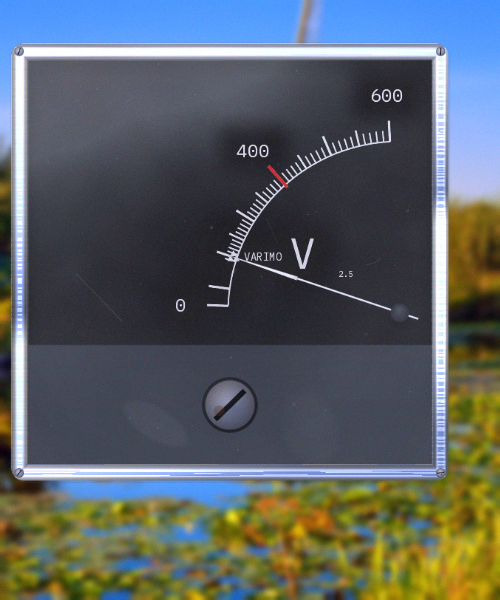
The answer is 200 V
